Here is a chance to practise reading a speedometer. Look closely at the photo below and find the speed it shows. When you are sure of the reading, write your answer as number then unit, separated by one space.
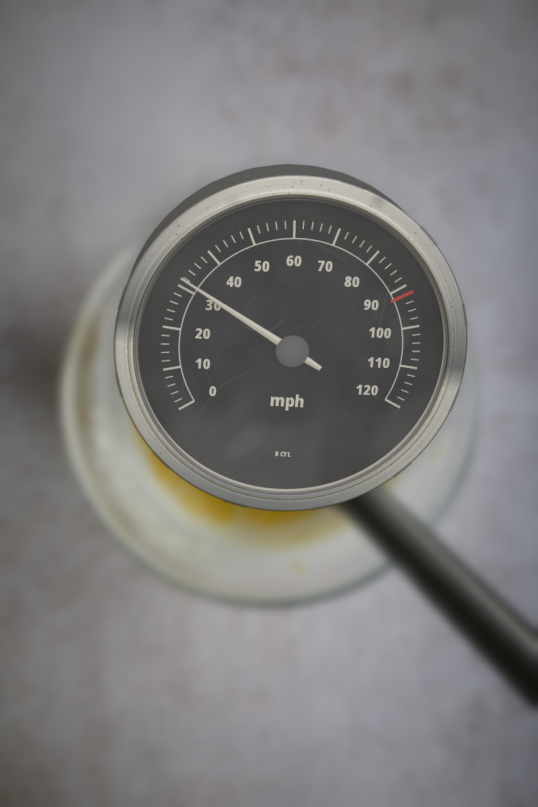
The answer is 32 mph
